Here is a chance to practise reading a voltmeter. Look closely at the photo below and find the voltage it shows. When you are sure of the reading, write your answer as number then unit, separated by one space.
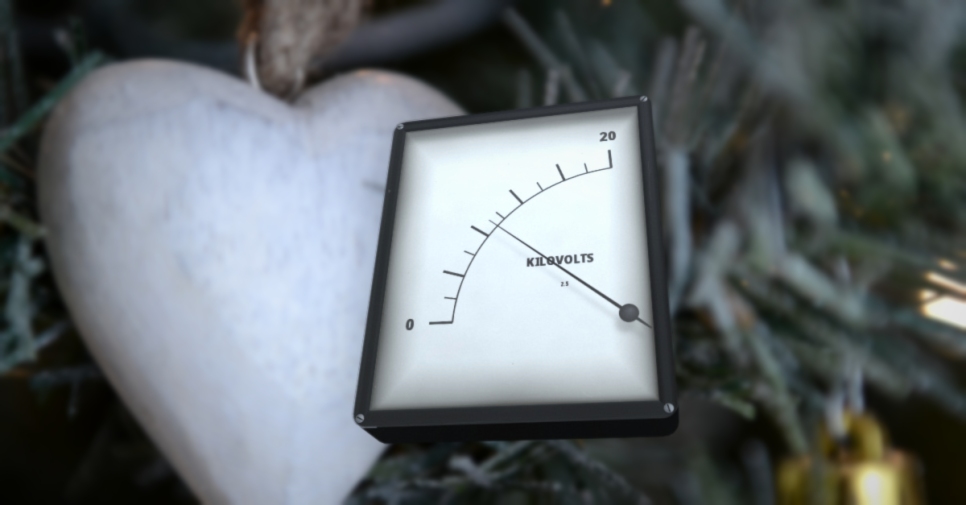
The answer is 9 kV
